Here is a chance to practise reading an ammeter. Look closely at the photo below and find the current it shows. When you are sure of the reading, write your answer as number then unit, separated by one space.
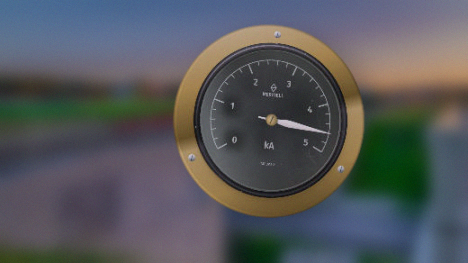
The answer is 4.6 kA
